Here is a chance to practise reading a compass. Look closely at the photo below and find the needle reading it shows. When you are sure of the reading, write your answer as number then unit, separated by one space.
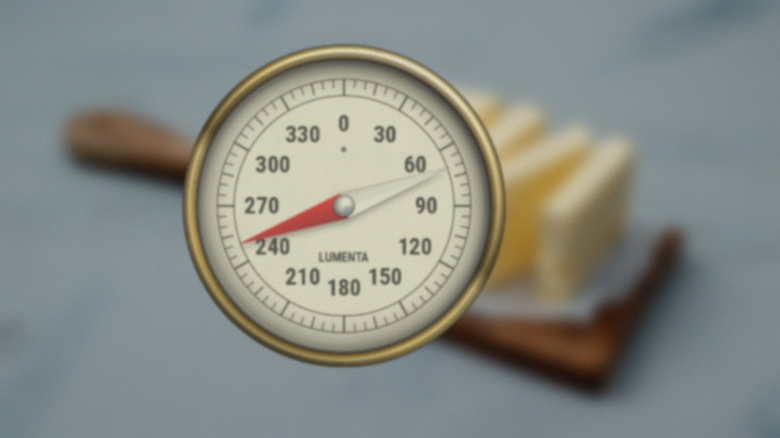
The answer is 250 °
